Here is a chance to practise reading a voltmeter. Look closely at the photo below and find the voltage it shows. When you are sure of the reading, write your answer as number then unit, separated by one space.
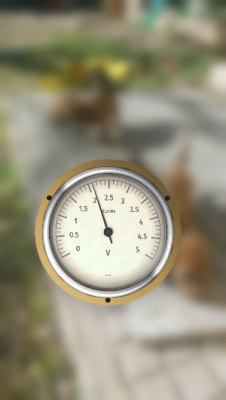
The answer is 2.1 V
